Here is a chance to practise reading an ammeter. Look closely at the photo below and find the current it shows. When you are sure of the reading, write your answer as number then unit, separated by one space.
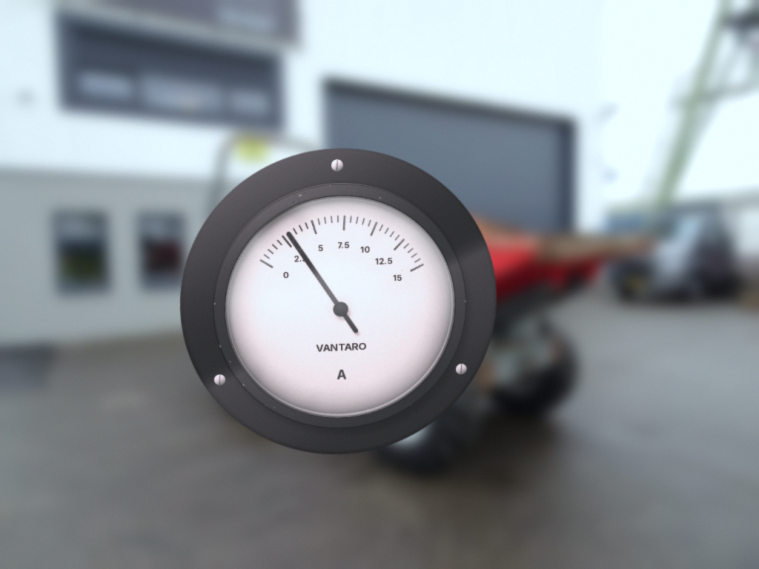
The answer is 3 A
